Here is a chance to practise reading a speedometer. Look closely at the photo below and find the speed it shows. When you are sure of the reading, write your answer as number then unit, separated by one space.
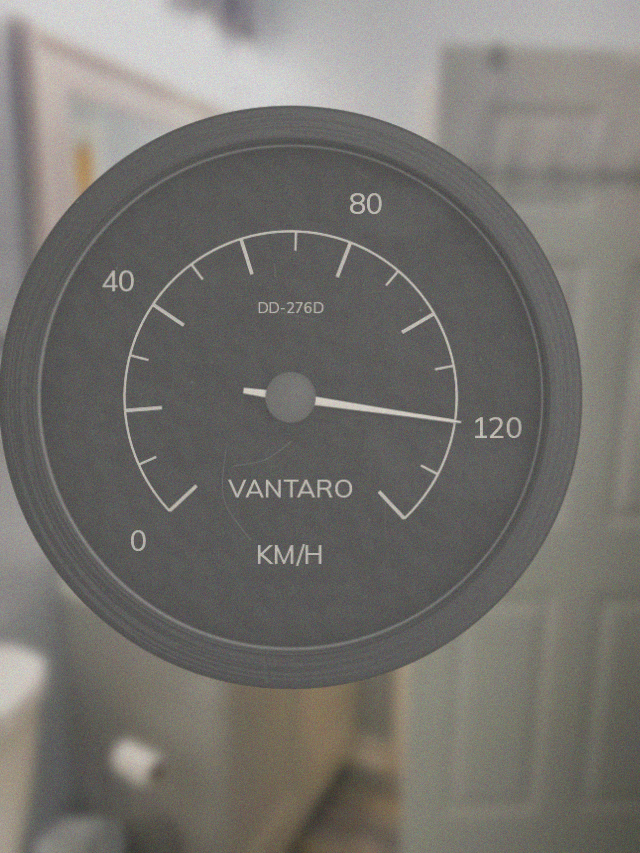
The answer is 120 km/h
